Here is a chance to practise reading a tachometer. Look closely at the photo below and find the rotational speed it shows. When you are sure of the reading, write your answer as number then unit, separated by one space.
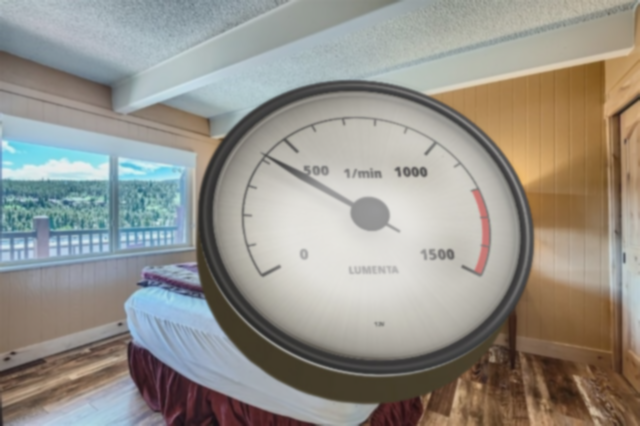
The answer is 400 rpm
